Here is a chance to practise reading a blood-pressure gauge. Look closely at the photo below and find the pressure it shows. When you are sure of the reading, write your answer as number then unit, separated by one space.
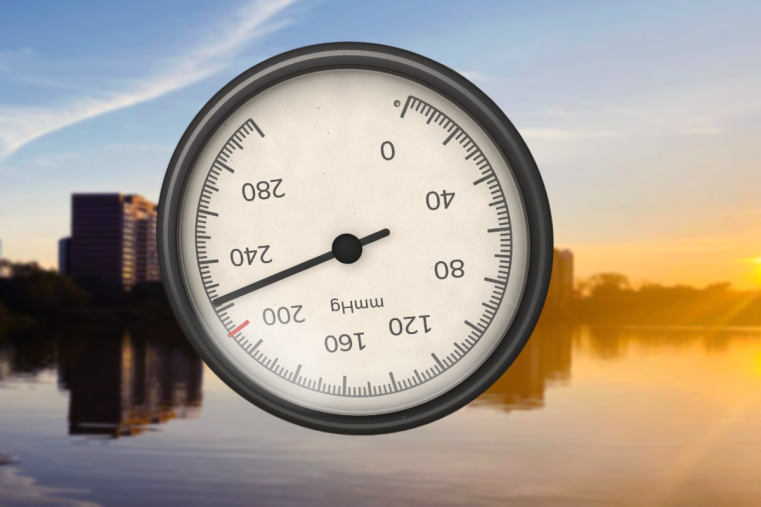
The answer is 224 mmHg
